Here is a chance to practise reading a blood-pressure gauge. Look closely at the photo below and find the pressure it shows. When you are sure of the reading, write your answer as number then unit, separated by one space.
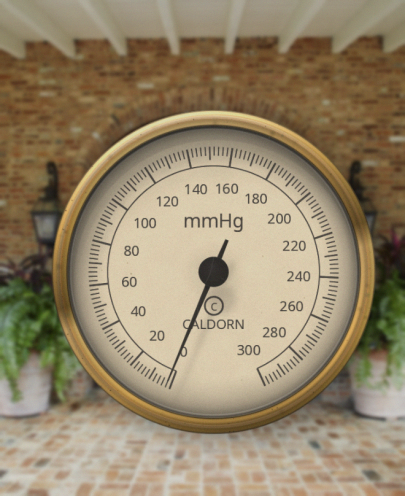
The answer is 2 mmHg
